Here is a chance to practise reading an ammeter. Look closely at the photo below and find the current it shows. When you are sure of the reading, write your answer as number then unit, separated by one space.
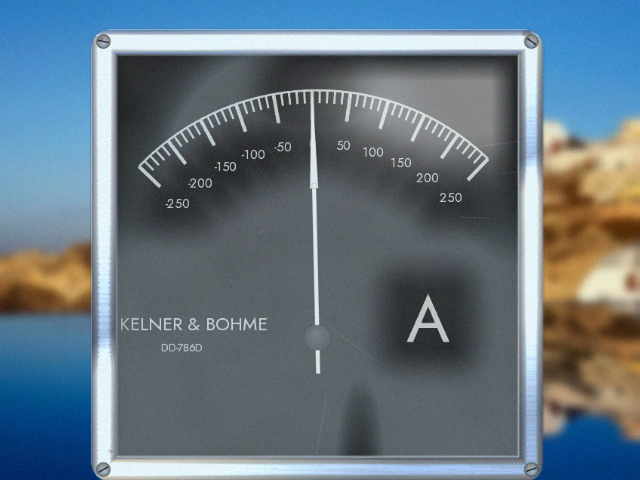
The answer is 0 A
